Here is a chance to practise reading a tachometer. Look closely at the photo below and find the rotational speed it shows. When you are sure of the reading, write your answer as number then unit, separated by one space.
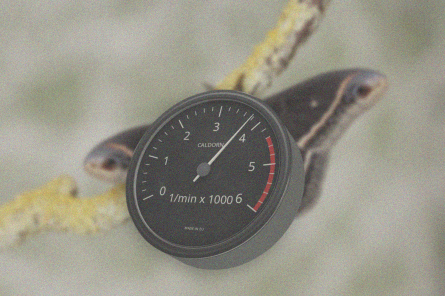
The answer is 3800 rpm
